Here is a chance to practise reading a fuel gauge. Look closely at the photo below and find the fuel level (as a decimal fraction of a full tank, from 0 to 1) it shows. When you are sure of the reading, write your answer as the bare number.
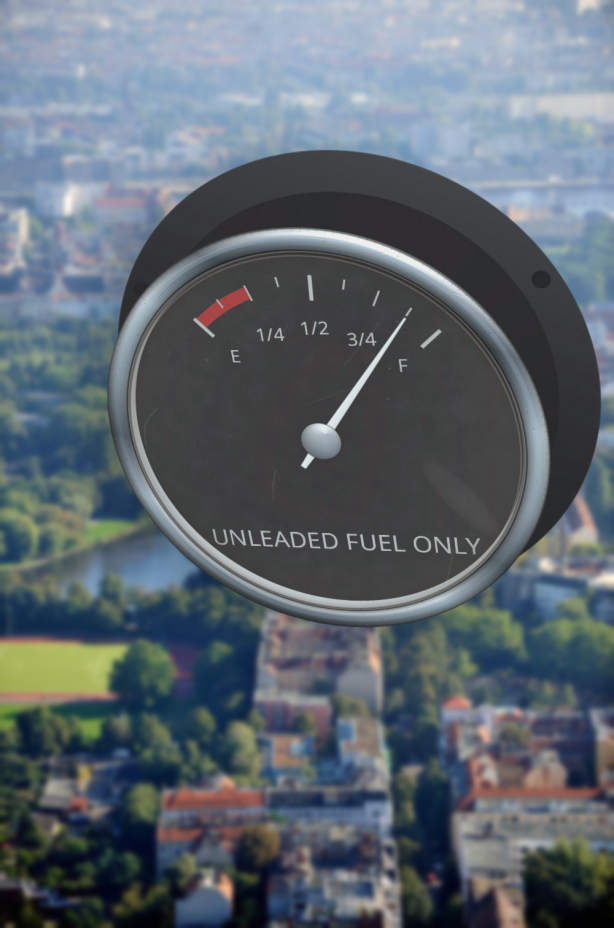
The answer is 0.875
